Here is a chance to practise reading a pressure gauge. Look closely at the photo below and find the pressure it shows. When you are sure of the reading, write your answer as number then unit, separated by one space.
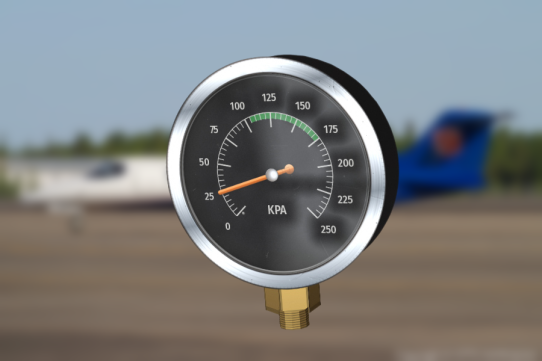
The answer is 25 kPa
